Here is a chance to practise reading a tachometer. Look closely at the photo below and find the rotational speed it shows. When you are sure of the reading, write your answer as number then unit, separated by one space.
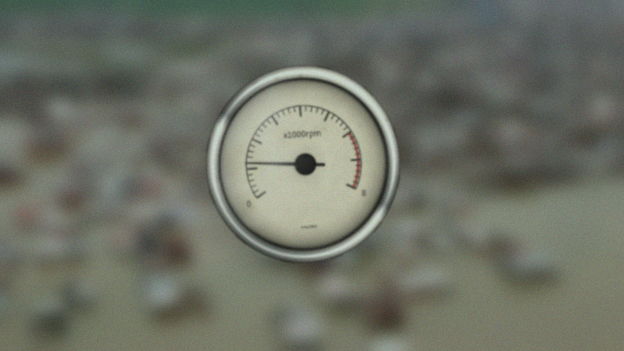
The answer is 1200 rpm
